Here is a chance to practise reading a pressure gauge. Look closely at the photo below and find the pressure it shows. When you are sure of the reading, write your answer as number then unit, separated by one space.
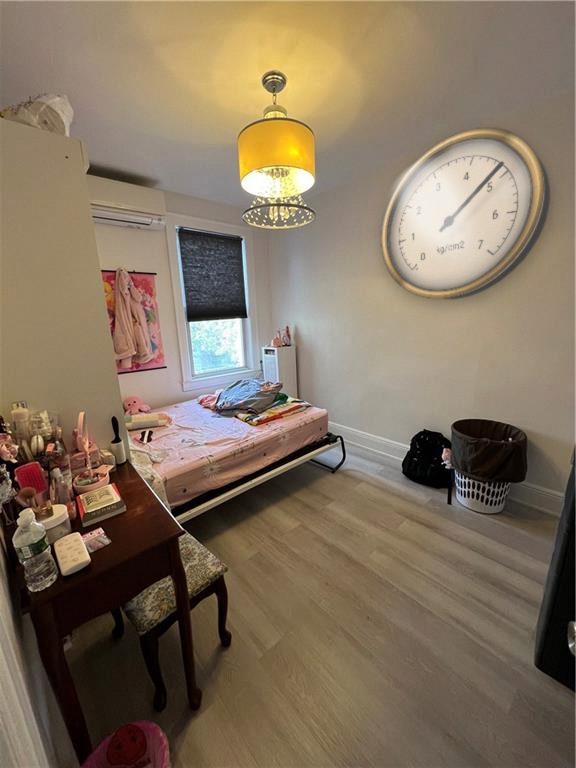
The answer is 4.8 kg/cm²
